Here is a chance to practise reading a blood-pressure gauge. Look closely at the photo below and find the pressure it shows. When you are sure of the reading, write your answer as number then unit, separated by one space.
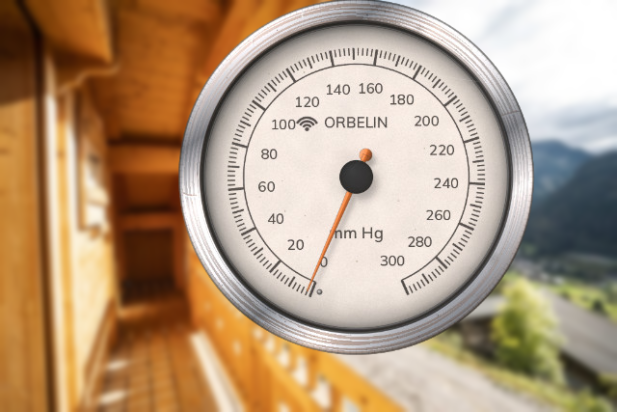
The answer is 2 mmHg
